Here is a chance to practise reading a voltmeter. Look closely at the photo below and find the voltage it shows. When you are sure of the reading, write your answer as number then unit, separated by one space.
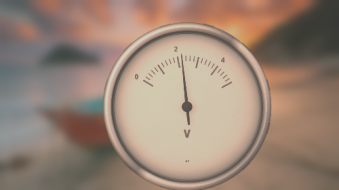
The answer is 2.2 V
